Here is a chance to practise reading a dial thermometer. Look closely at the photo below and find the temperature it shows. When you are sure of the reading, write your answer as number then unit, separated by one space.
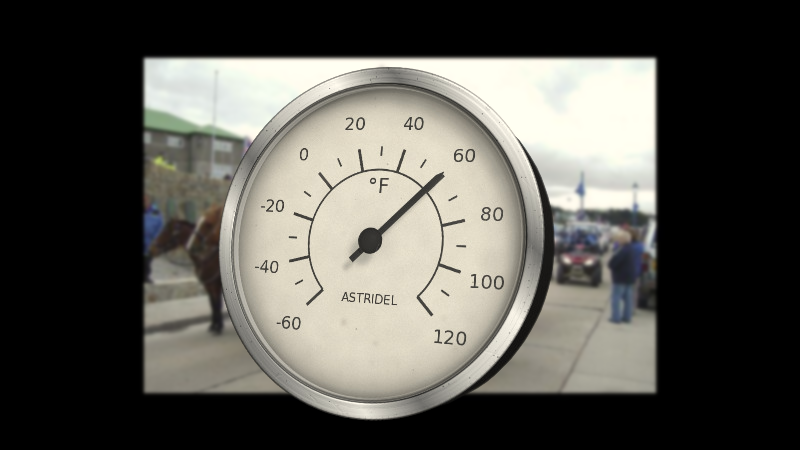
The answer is 60 °F
